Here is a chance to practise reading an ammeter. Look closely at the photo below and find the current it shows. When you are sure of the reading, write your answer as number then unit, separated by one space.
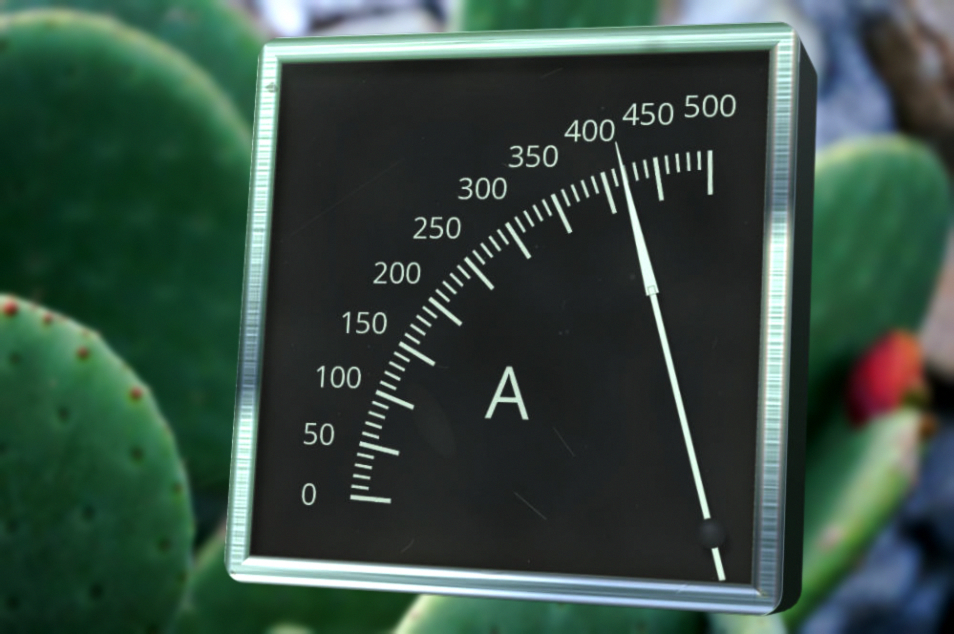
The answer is 420 A
